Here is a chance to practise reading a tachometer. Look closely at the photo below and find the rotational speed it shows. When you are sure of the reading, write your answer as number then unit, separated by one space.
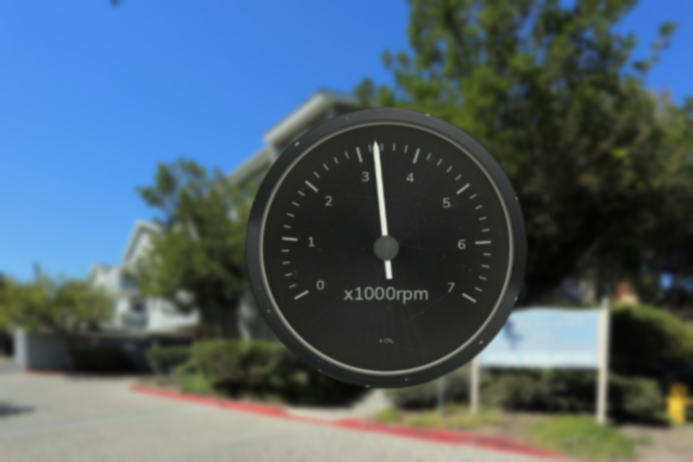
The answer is 3300 rpm
